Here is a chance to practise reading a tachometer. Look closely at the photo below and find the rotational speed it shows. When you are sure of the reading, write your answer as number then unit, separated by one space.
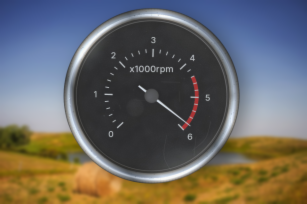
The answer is 5800 rpm
